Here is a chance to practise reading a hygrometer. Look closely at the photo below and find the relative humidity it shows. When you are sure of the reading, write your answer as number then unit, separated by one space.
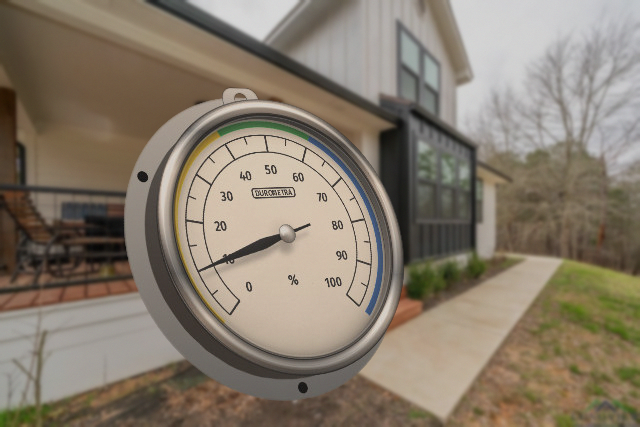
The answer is 10 %
